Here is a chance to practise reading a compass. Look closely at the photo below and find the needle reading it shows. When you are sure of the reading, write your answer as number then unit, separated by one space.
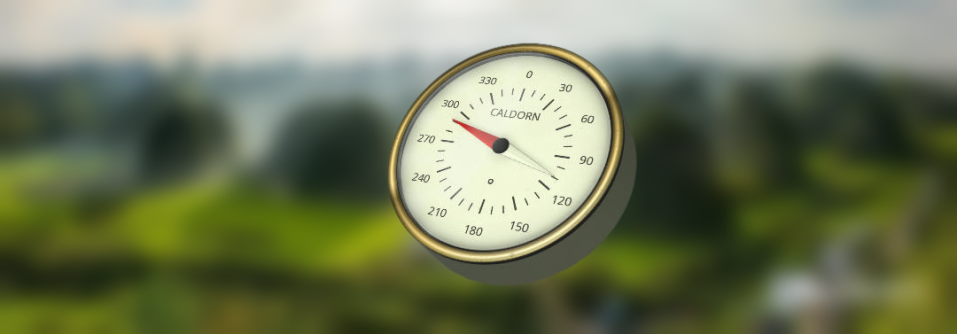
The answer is 290 °
